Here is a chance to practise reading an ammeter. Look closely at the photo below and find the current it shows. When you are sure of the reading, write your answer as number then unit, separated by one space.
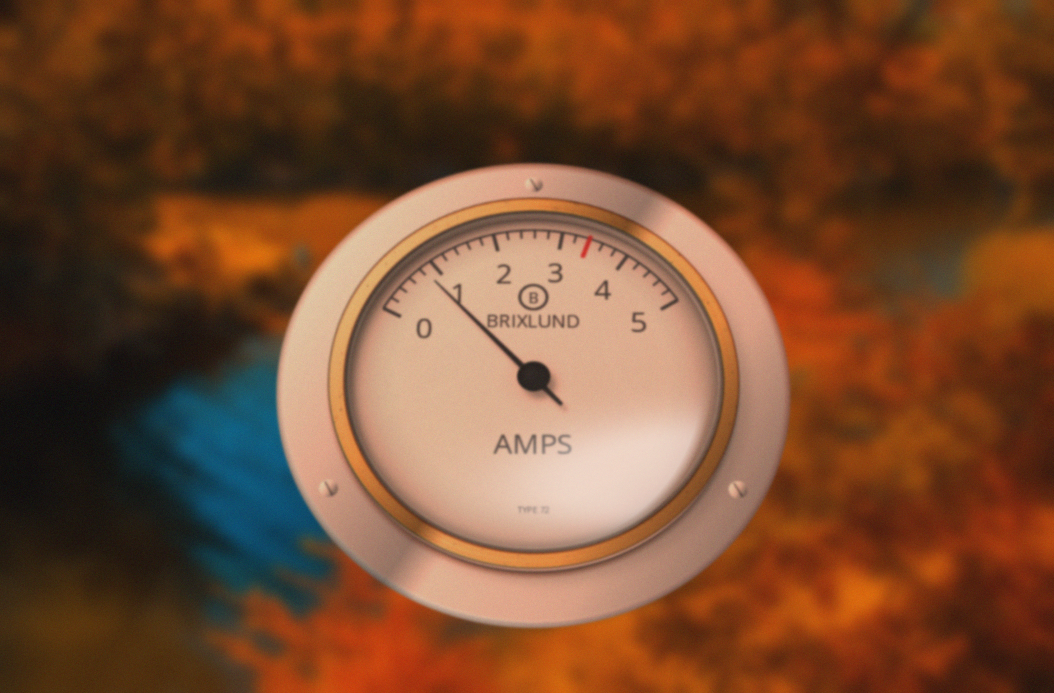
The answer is 0.8 A
